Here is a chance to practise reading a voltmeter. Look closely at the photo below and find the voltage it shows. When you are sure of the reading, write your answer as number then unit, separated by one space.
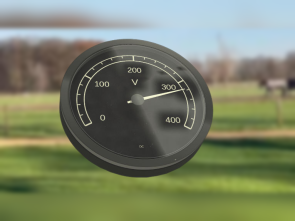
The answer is 320 V
